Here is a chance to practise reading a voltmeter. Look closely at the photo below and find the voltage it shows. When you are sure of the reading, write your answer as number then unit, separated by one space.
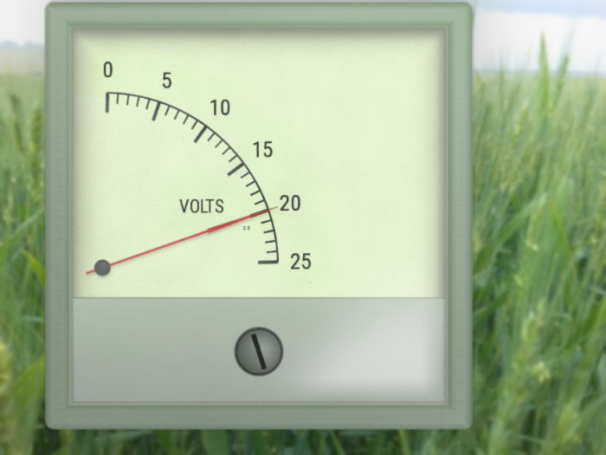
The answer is 20 V
